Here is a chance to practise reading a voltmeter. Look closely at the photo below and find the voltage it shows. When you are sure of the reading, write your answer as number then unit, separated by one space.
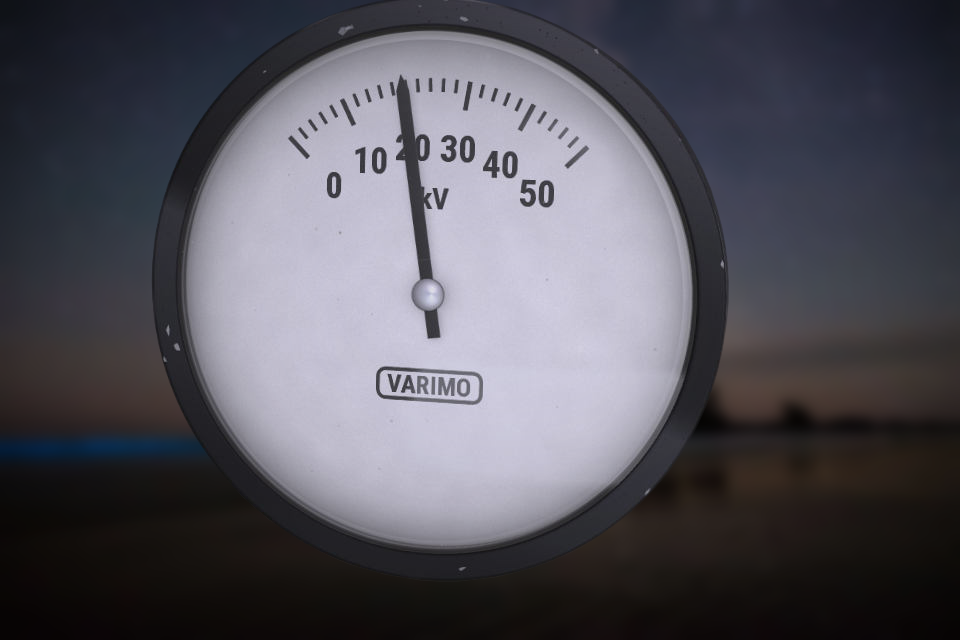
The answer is 20 kV
